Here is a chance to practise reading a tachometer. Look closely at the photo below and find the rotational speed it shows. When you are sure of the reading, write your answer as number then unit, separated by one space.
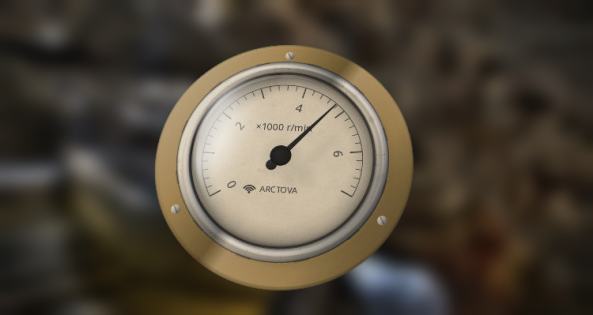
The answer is 4800 rpm
